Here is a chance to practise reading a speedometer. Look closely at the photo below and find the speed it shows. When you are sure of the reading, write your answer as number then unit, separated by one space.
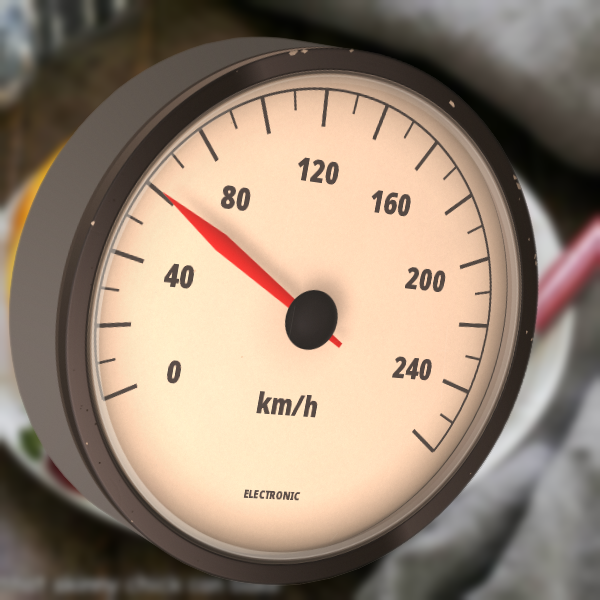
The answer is 60 km/h
